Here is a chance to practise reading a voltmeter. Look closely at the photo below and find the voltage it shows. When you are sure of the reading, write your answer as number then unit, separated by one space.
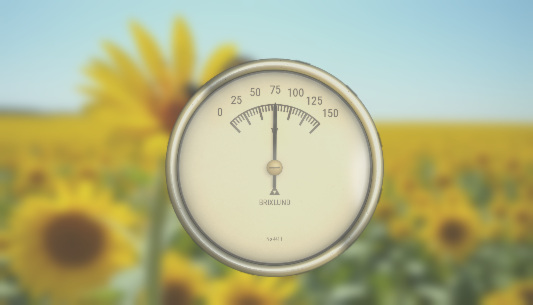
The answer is 75 V
